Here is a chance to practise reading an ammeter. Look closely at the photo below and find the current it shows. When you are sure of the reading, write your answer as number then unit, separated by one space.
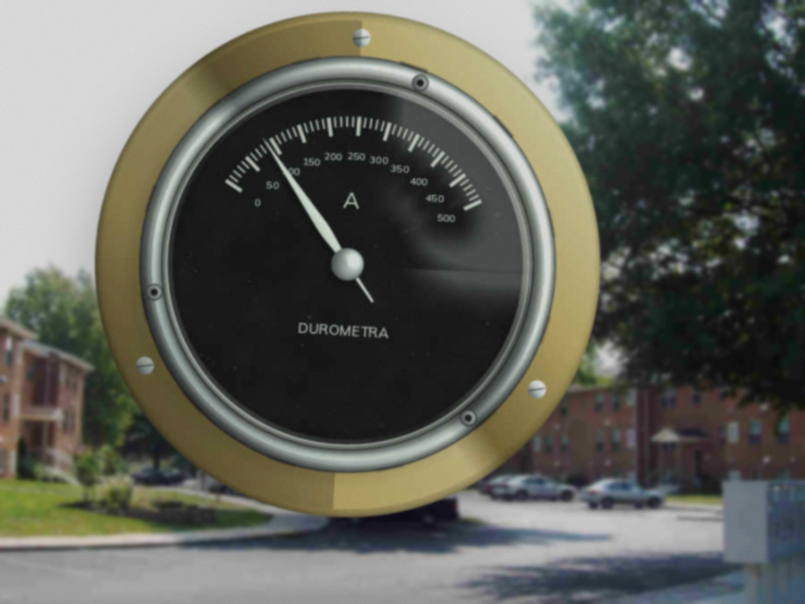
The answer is 90 A
